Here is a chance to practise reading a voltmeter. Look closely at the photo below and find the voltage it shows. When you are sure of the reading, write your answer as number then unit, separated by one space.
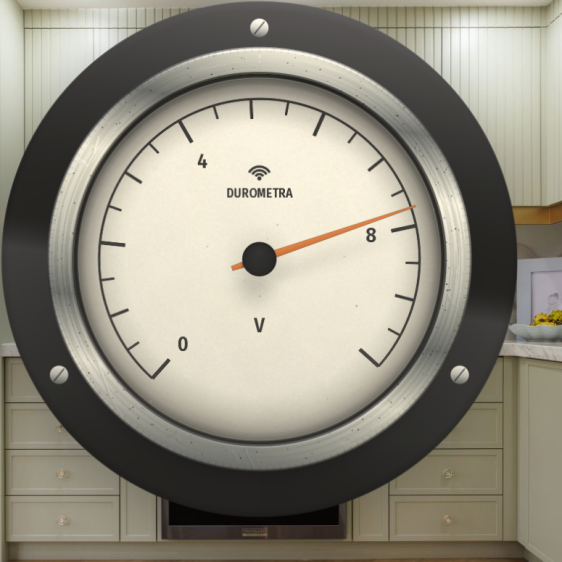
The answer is 7.75 V
